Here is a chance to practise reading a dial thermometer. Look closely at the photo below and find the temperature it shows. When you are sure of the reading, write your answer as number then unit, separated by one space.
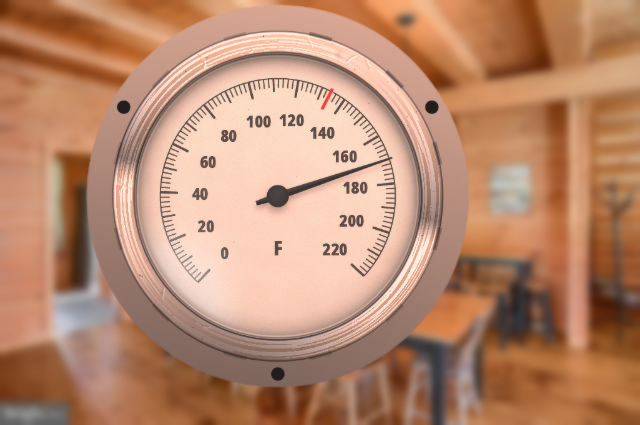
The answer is 170 °F
